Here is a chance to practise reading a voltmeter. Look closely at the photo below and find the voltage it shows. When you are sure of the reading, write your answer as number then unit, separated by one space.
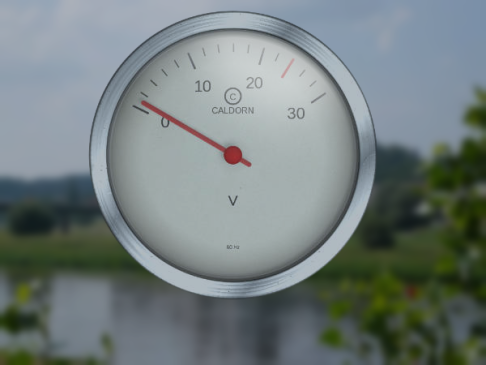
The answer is 1 V
